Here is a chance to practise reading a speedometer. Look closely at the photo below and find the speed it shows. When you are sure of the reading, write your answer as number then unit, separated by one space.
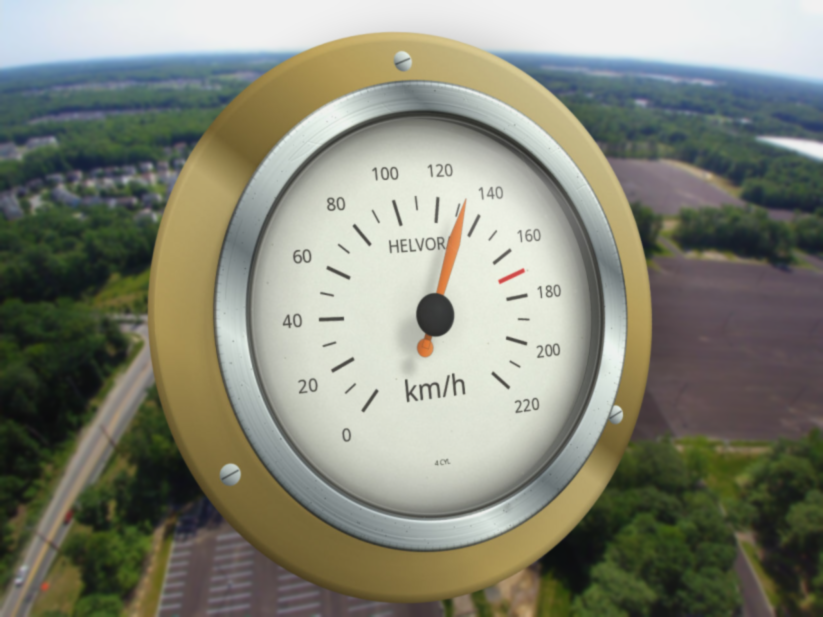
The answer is 130 km/h
